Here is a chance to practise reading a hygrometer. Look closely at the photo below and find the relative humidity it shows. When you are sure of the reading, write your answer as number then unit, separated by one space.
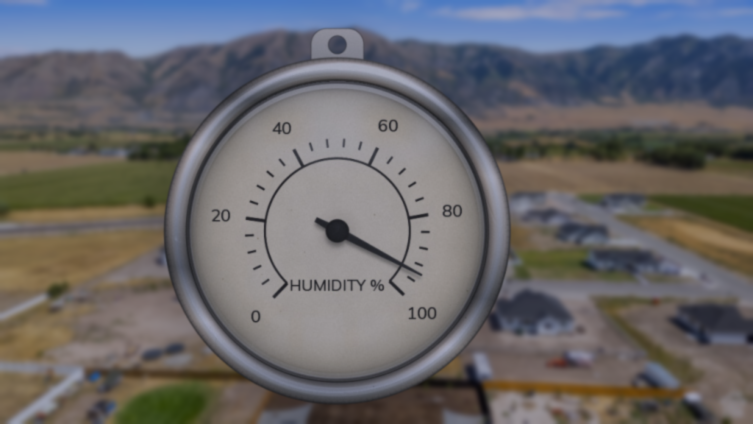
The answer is 94 %
